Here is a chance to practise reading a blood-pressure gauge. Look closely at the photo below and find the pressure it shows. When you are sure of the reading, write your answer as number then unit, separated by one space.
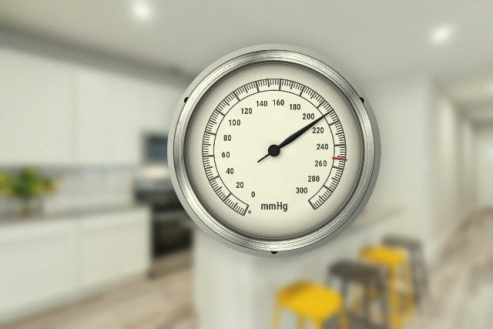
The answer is 210 mmHg
